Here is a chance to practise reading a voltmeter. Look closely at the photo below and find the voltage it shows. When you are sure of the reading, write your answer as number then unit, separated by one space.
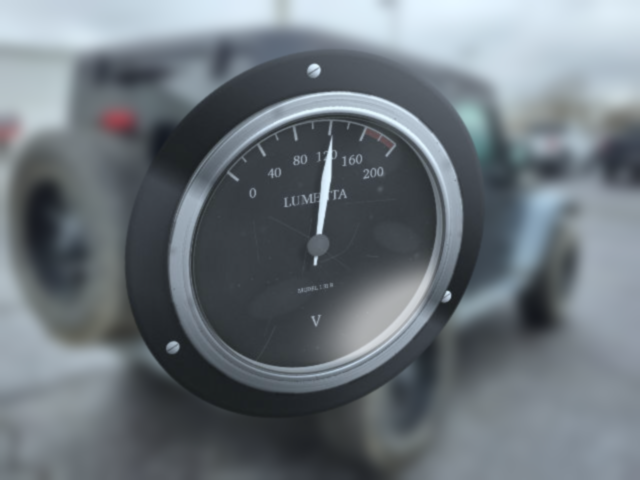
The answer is 120 V
